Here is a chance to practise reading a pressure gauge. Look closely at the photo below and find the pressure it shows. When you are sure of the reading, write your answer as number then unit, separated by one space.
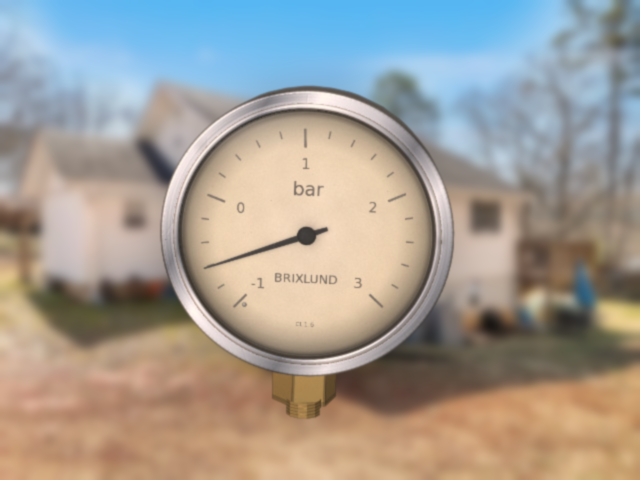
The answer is -0.6 bar
